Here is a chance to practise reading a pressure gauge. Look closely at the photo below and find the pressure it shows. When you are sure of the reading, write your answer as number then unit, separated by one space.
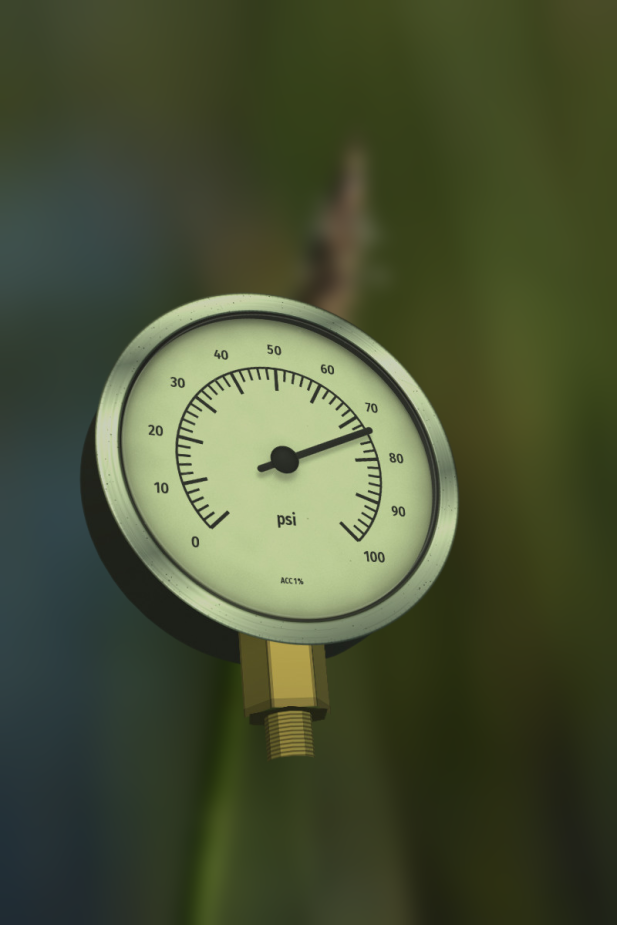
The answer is 74 psi
